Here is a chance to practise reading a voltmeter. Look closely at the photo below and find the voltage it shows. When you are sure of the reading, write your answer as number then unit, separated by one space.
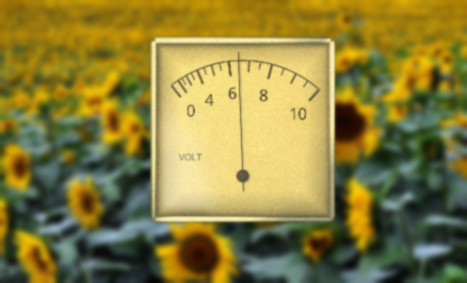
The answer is 6.5 V
